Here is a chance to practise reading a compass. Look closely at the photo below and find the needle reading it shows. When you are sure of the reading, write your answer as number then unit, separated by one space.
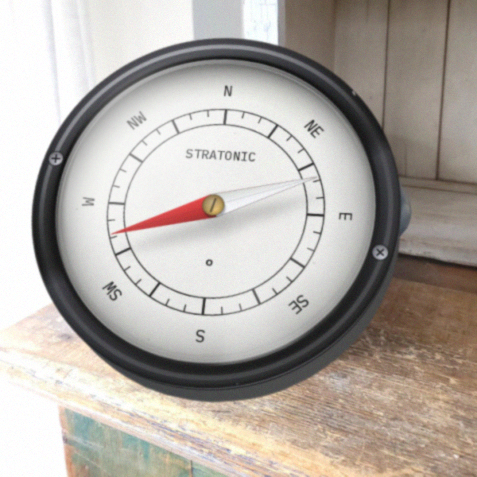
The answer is 250 °
